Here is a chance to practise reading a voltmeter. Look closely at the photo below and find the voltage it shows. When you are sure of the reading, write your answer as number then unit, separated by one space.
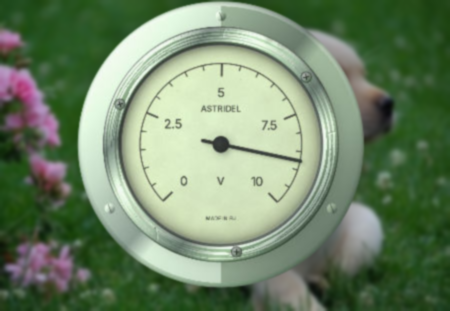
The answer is 8.75 V
